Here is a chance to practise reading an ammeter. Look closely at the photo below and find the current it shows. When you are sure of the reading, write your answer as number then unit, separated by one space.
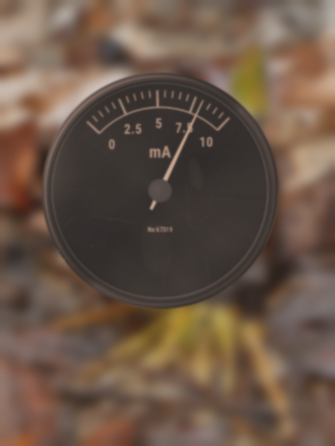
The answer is 8 mA
